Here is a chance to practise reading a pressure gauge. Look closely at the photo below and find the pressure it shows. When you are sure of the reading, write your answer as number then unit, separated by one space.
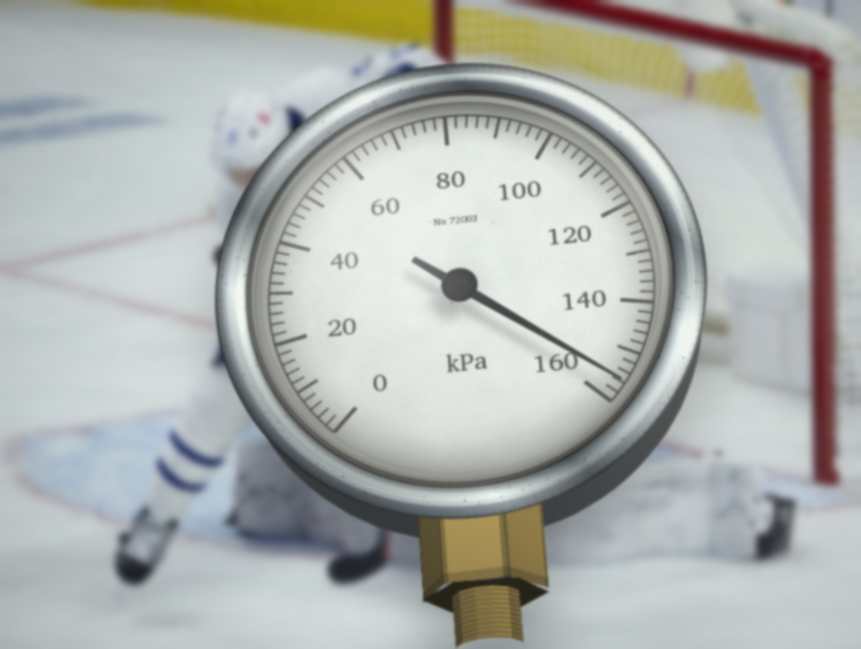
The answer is 156 kPa
